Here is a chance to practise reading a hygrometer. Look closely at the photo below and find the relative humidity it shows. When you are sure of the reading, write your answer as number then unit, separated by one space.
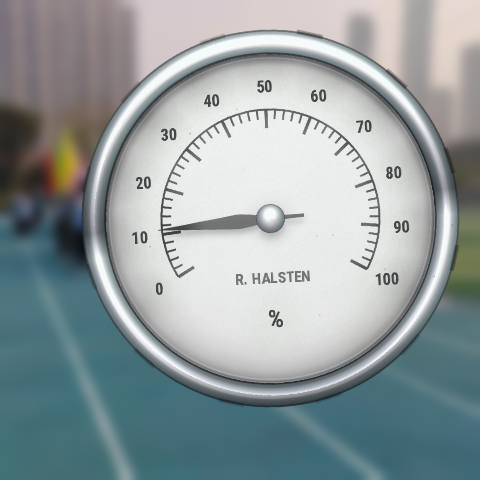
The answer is 11 %
